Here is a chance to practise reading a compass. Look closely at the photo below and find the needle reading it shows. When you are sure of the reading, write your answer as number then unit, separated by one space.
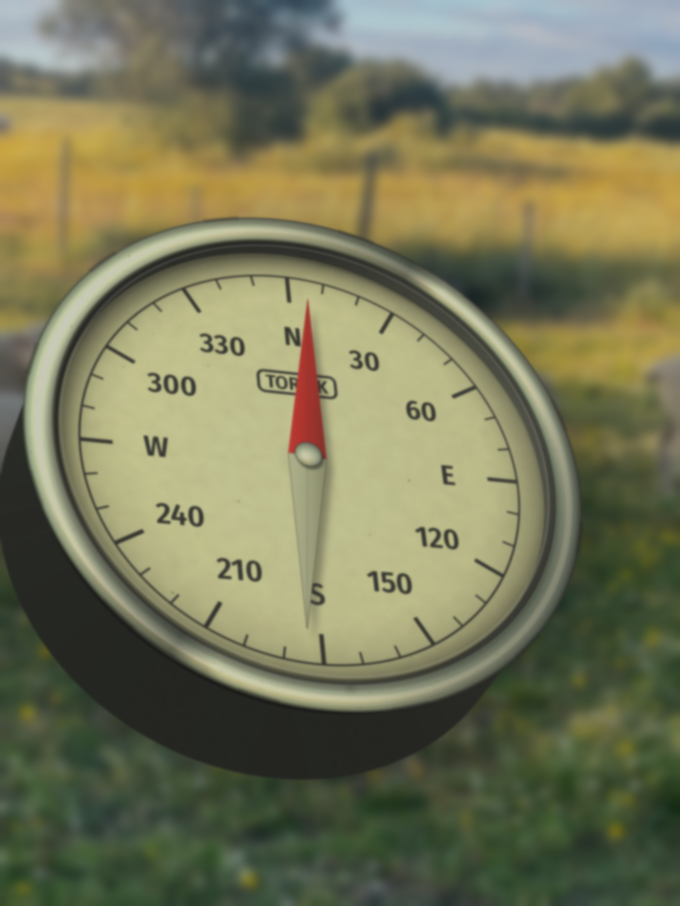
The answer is 5 °
